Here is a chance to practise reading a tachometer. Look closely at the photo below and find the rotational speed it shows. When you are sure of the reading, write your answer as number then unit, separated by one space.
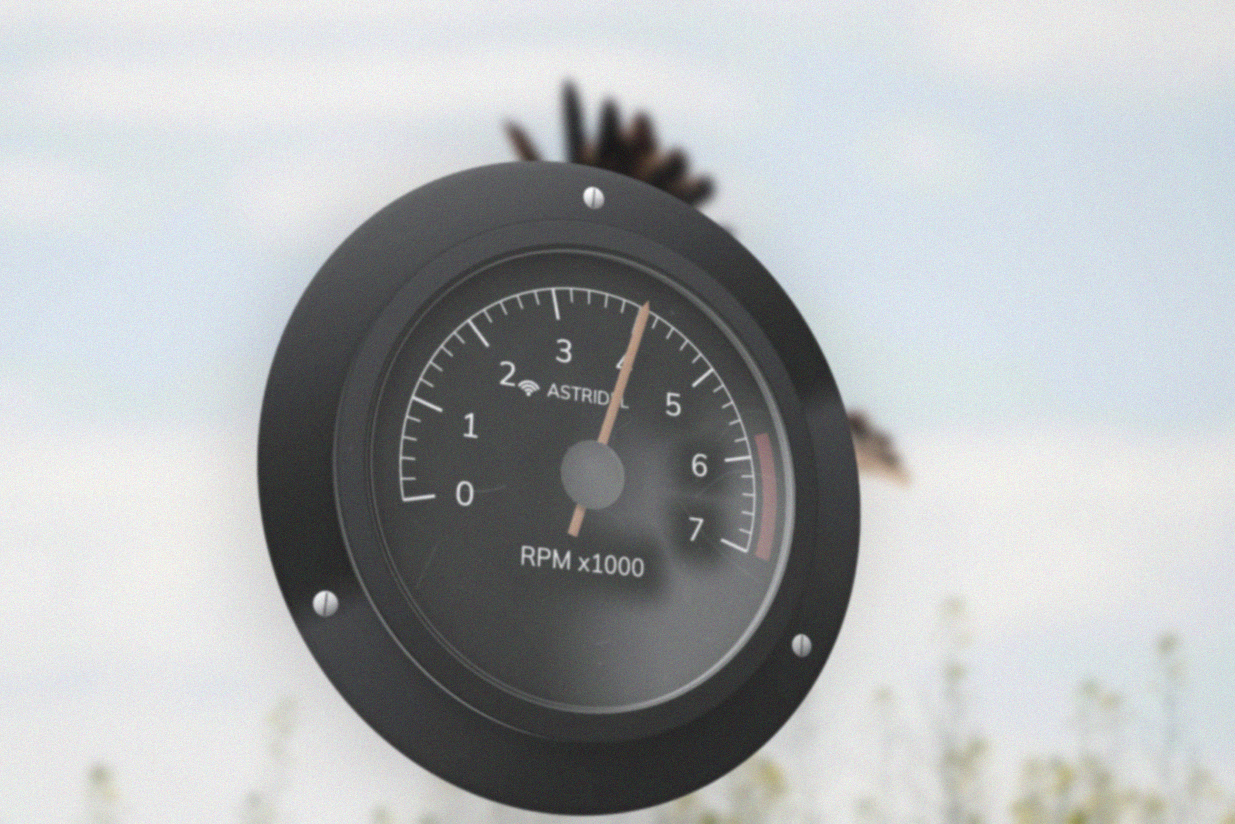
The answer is 4000 rpm
